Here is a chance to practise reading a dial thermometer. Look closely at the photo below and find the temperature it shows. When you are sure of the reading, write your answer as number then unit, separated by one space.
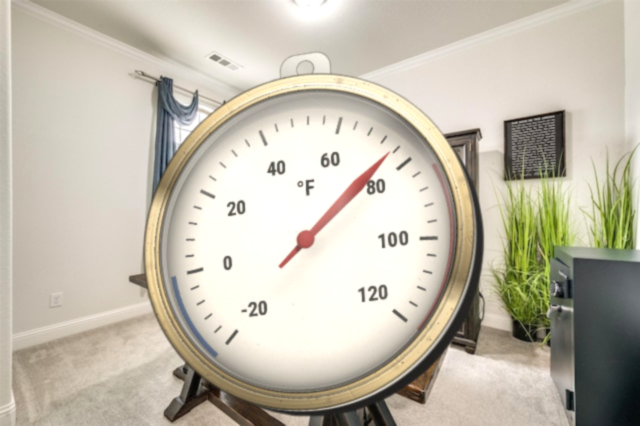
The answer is 76 °F
